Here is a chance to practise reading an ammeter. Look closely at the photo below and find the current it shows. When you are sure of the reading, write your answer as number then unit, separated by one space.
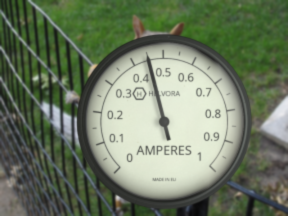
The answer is 0.45 A
